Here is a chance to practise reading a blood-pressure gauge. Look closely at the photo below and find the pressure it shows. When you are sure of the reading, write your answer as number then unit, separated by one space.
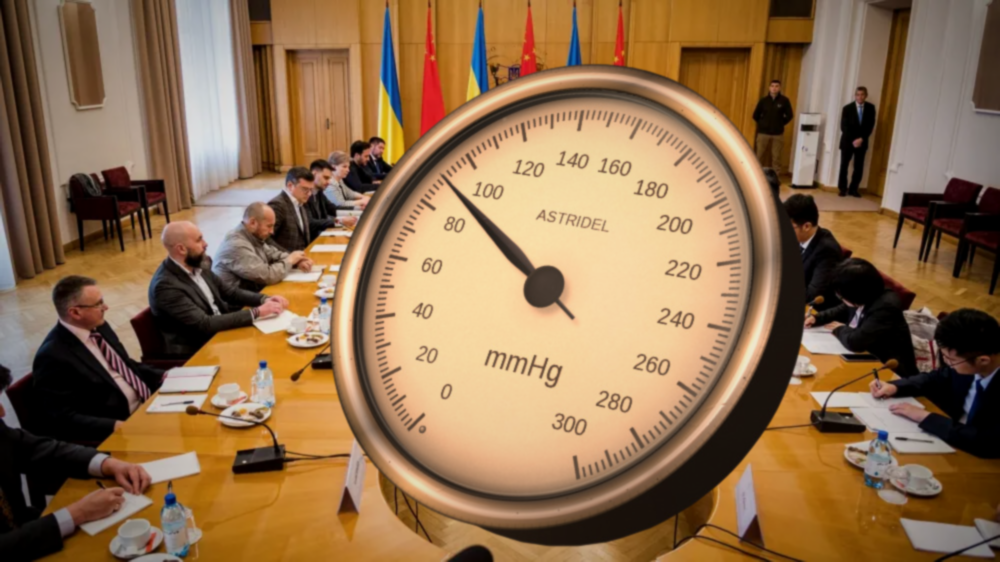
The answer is 90 mmHg
